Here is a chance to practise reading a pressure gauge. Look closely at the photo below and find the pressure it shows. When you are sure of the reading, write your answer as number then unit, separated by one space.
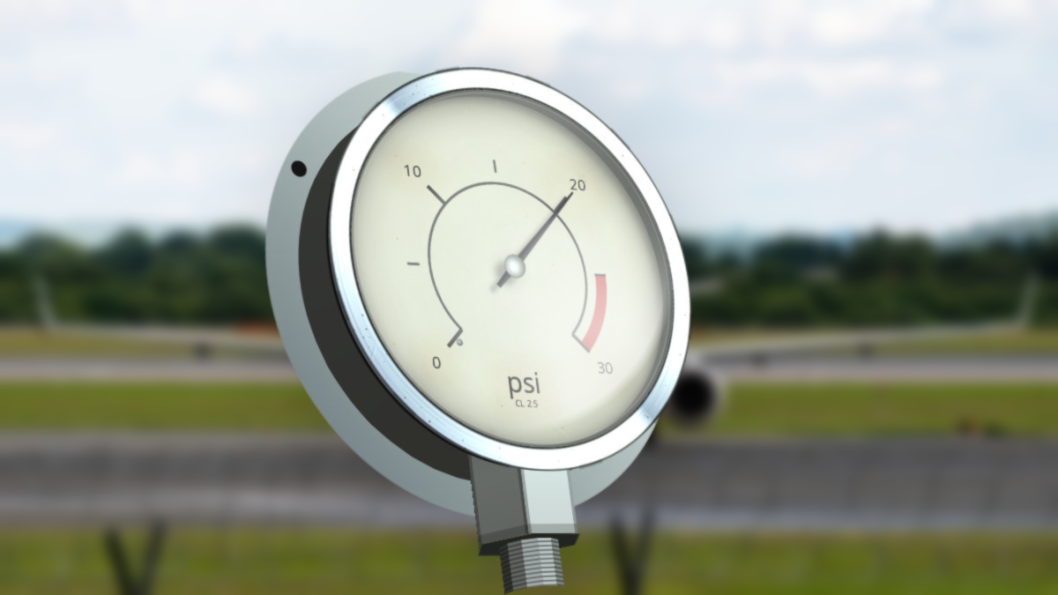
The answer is 20 psi
